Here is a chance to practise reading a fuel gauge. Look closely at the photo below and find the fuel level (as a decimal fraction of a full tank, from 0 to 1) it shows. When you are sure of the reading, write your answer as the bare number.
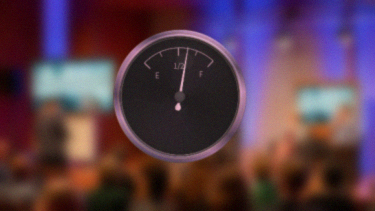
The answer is 0.625
